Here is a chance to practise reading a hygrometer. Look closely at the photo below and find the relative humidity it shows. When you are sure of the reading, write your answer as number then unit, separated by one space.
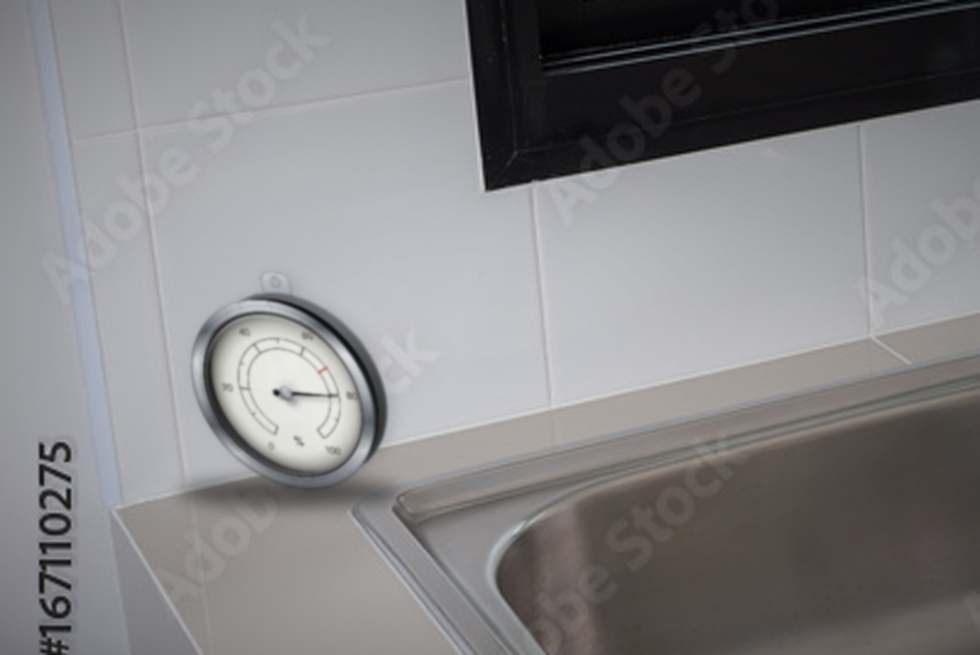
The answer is 80 %
